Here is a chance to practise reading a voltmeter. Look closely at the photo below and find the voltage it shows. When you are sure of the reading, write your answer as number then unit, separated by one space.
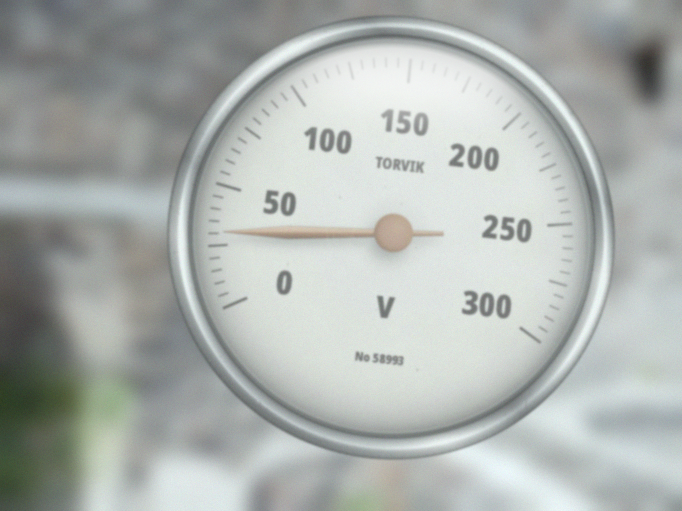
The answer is 30 V
